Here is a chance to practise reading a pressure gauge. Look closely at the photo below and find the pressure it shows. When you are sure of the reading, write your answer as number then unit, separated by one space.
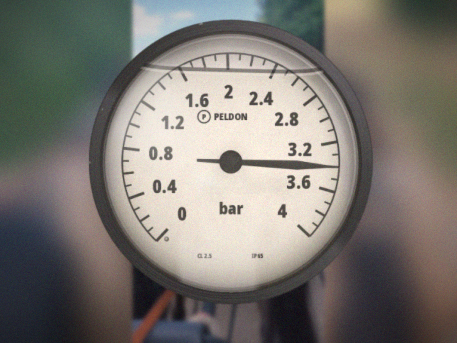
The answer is 3.4 bar
